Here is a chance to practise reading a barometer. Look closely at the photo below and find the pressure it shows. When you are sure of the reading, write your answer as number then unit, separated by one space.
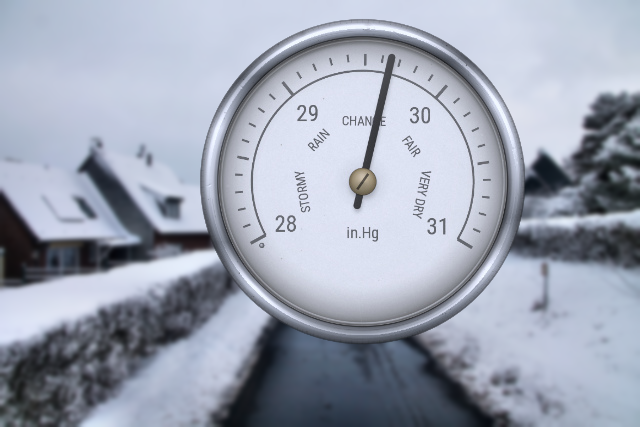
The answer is 29.65 inHg
